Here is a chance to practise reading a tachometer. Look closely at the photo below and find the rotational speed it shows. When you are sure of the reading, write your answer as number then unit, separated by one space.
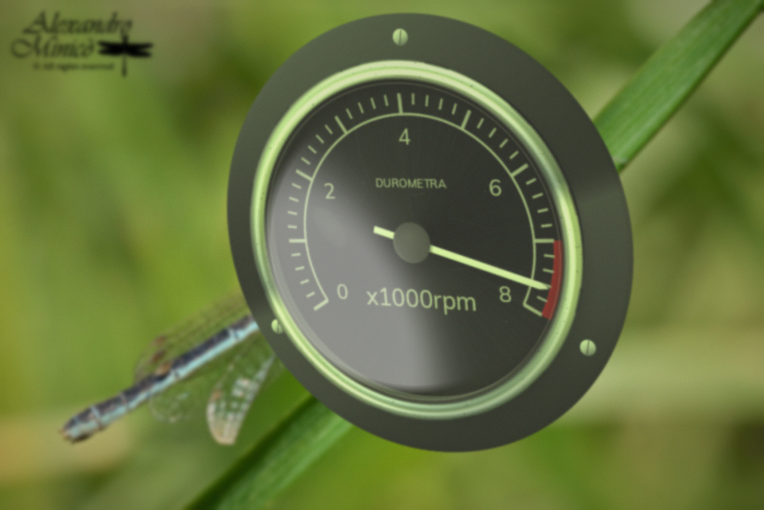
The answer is 7600 rpm
